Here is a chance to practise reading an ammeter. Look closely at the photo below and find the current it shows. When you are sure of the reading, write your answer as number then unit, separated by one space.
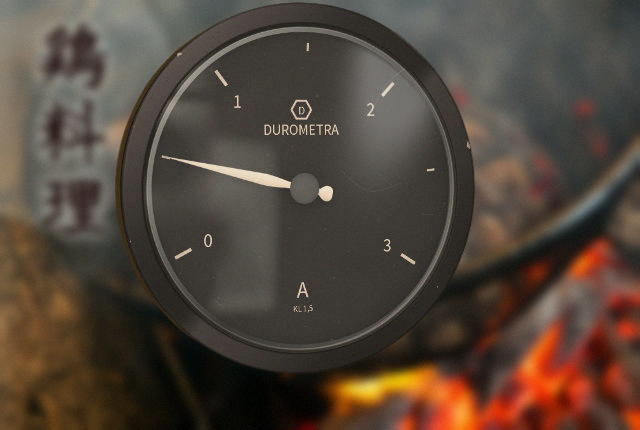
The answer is 0.5 A
